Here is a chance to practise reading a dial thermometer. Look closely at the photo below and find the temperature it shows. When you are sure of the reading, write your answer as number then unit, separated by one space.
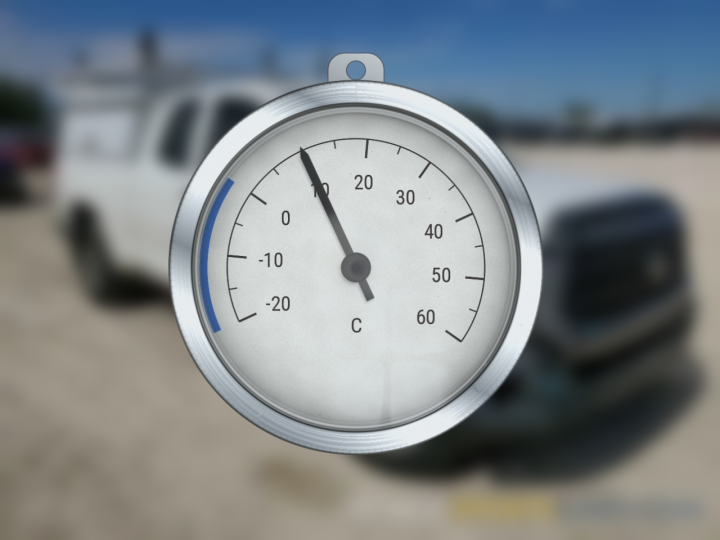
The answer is 10 °C
